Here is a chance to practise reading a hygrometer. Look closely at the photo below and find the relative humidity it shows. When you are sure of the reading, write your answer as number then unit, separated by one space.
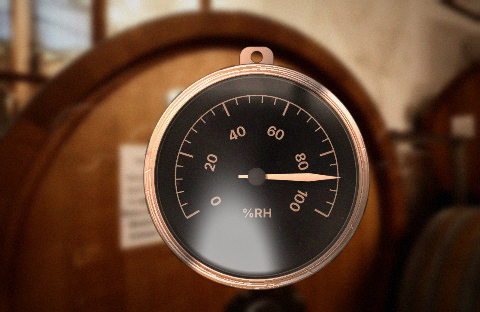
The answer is 88 %
